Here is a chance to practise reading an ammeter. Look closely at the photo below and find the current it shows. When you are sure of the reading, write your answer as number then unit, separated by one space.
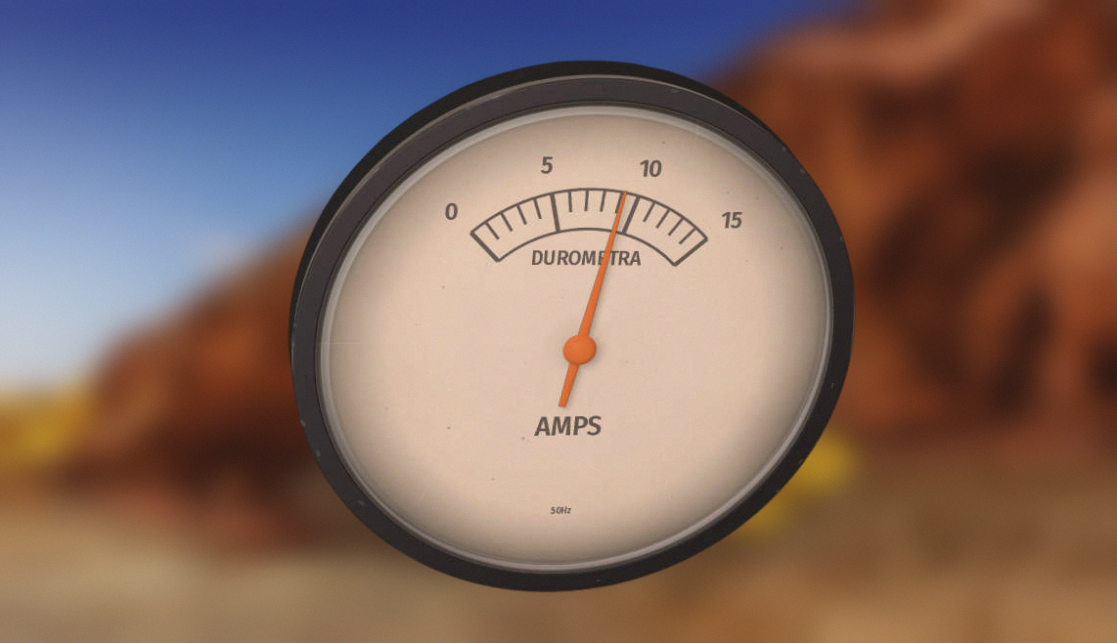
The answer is 9 A
